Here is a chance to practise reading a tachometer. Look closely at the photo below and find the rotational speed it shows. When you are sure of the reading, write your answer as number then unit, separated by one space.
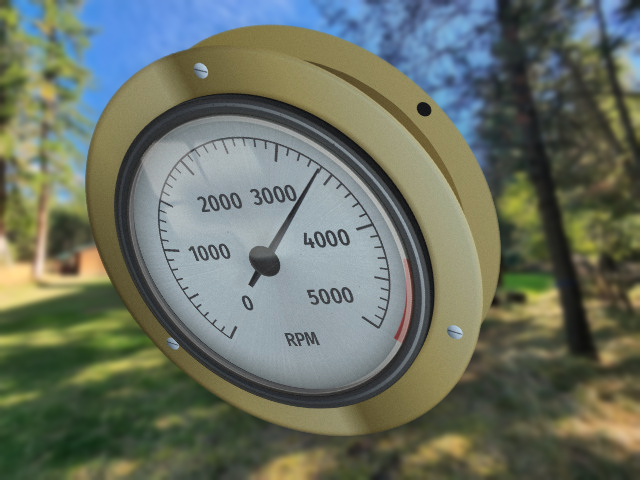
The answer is 3400 rpm
